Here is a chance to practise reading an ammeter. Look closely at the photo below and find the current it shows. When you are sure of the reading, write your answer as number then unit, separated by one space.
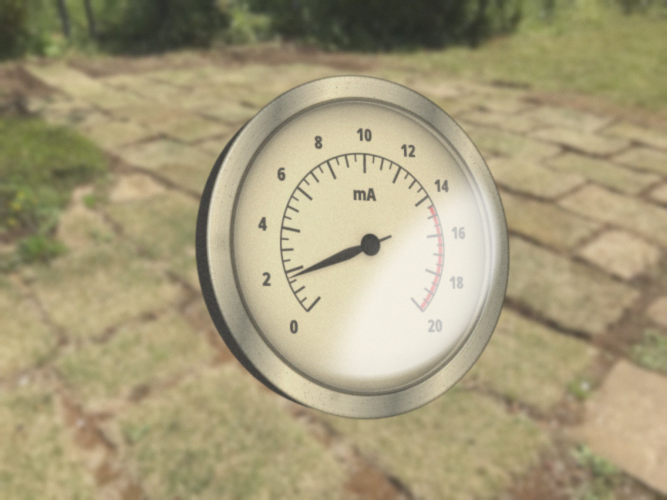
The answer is 1.75 mA
